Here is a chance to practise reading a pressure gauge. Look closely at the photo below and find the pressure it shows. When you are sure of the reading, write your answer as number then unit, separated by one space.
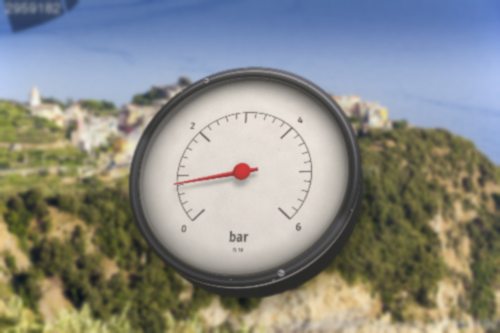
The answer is 0.8 bar
